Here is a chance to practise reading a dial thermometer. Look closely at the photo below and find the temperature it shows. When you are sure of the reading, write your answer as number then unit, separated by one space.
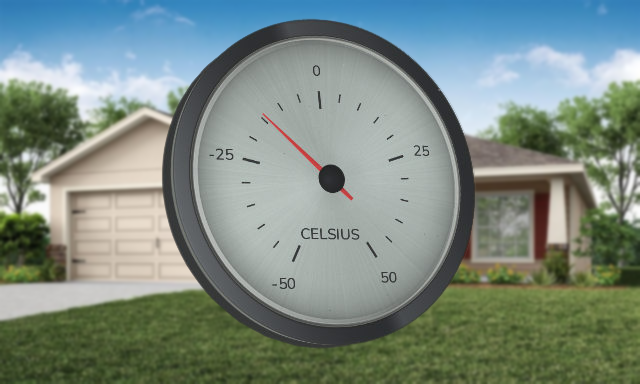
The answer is -15 °C
